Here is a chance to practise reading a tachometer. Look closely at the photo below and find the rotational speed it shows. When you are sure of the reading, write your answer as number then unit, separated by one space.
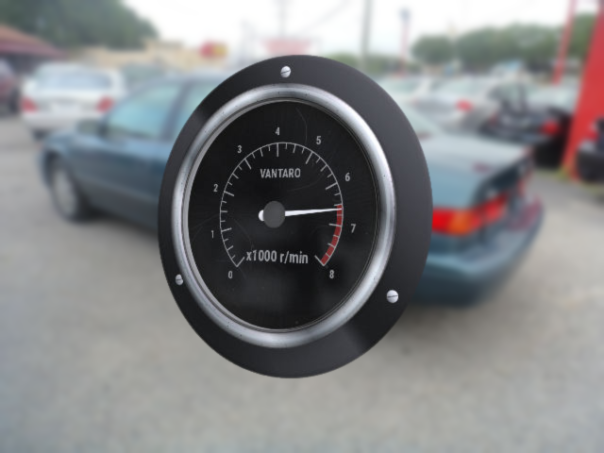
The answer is 6625 rpm
